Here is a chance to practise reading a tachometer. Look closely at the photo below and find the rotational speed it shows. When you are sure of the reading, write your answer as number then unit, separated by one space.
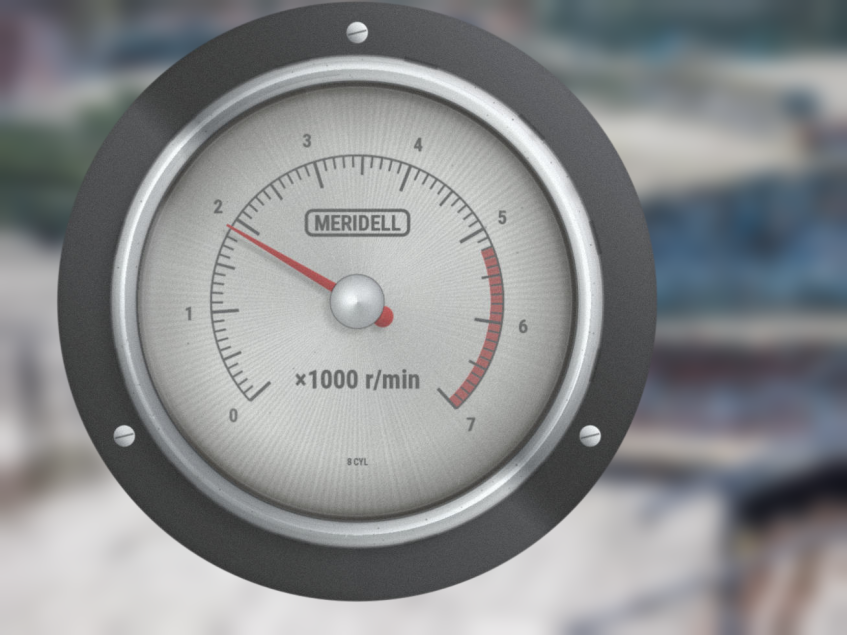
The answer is 1900 rpm
